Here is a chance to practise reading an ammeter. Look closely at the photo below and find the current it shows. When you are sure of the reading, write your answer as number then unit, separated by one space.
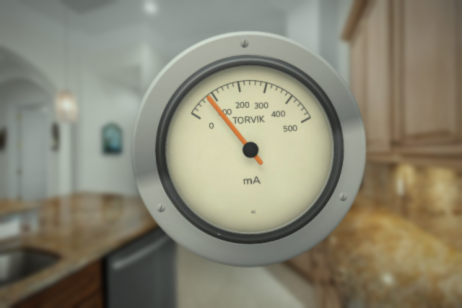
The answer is 80 mA
